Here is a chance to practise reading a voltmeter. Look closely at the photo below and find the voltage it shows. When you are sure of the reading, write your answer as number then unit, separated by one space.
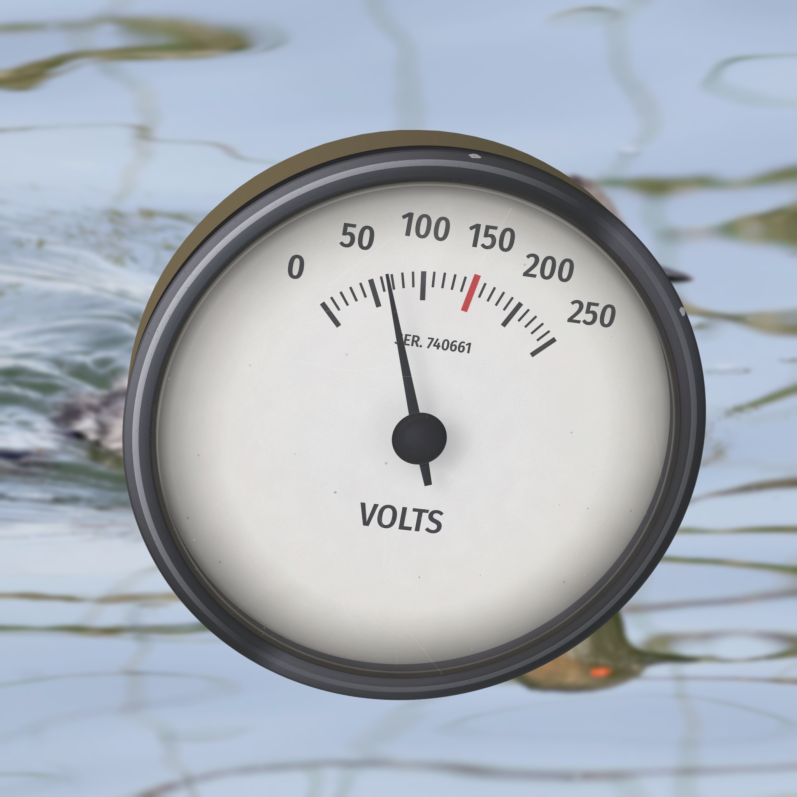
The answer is 65 V
